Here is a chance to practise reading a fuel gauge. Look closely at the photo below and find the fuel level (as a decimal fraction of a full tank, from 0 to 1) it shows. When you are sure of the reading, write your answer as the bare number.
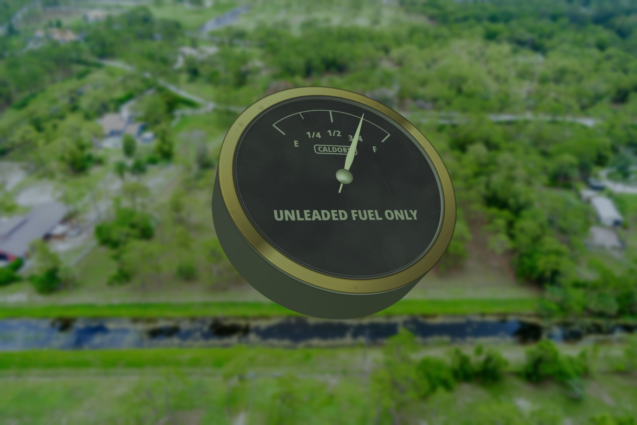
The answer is 0.75
